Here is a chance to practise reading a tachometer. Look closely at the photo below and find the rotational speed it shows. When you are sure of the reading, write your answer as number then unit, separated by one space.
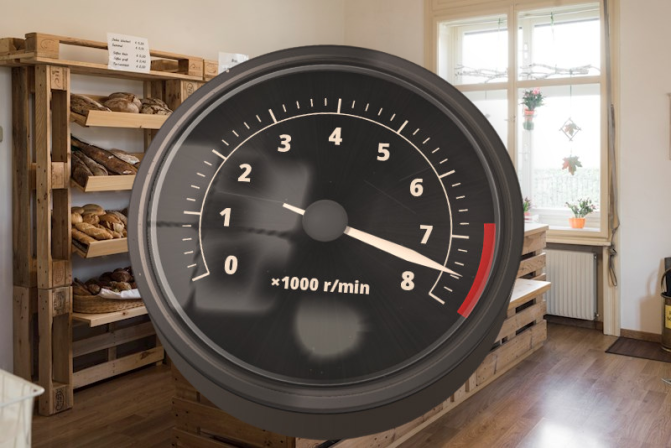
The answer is 7600 rpm
